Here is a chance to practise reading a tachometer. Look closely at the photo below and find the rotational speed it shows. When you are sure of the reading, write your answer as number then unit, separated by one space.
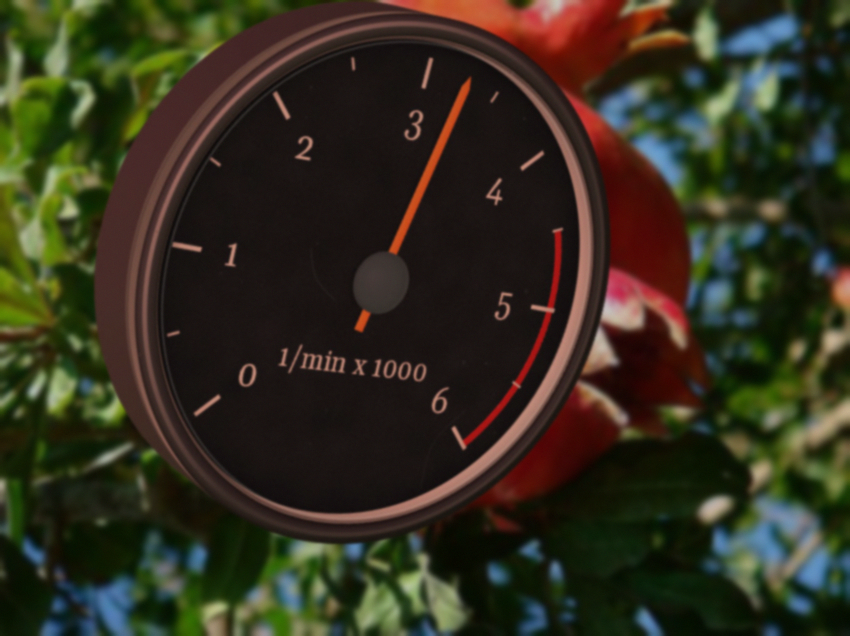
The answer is 3250 rpm
